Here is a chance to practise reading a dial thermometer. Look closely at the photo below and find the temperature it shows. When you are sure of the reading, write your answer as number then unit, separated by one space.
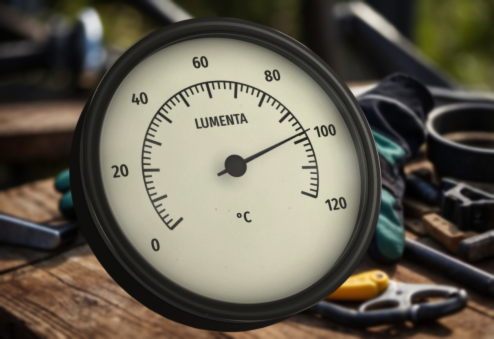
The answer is 98 °C
